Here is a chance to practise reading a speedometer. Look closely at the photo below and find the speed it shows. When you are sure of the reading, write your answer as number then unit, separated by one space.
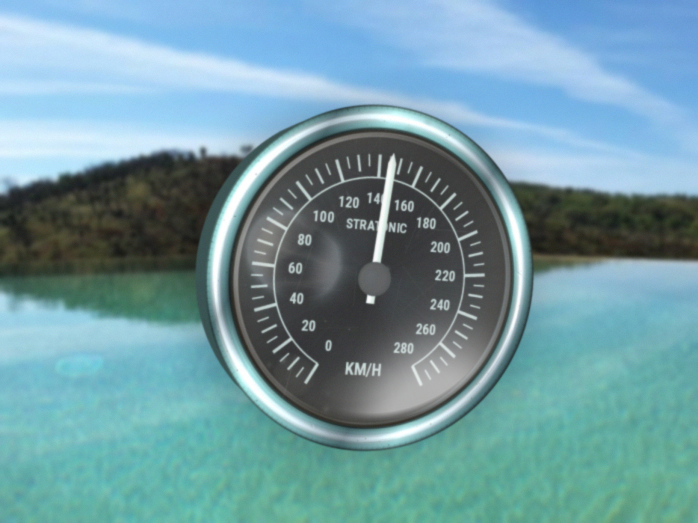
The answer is 145 km/h
